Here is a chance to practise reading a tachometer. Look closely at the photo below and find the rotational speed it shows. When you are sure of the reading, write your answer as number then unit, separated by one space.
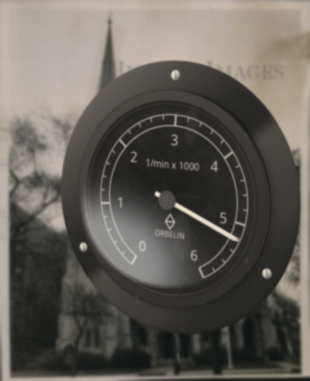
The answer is 5200 rpm
